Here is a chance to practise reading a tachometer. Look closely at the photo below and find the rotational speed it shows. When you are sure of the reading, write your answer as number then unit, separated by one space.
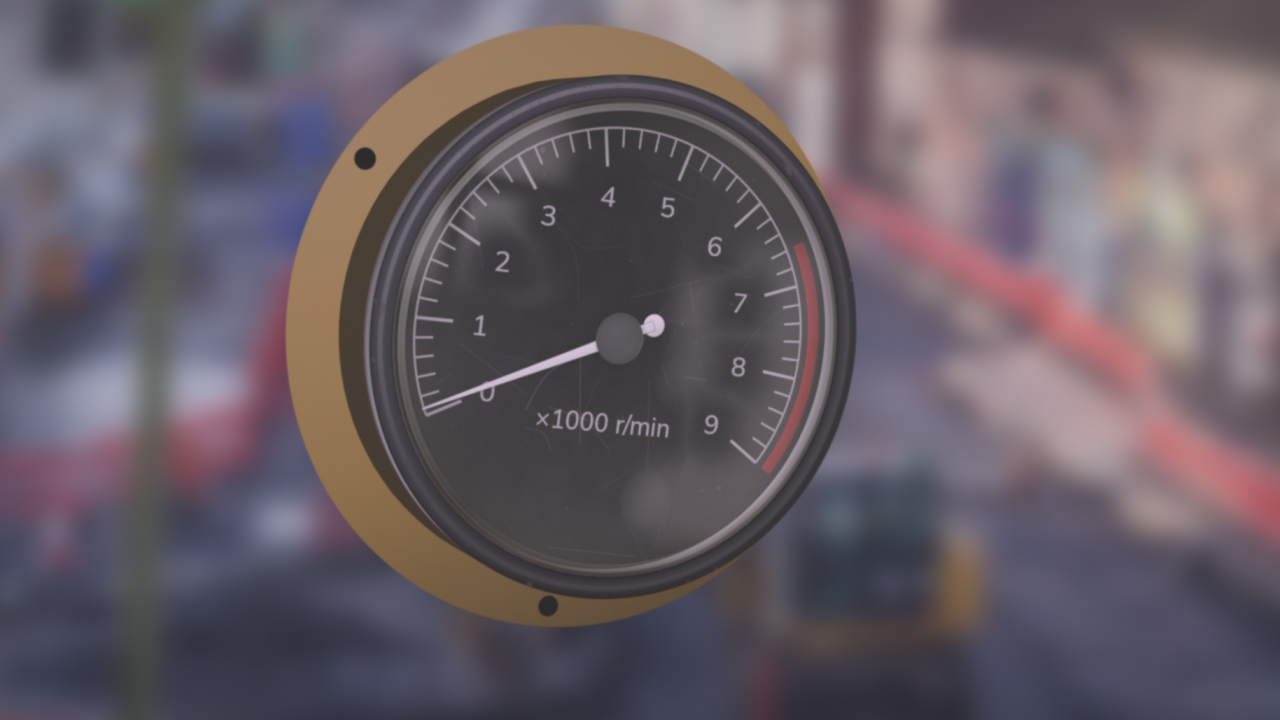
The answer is 100 rpm
